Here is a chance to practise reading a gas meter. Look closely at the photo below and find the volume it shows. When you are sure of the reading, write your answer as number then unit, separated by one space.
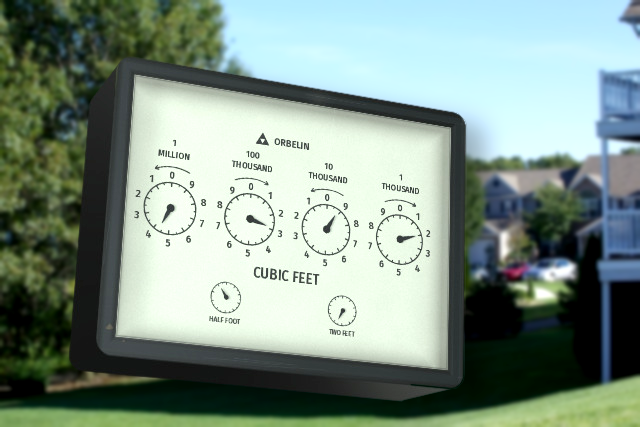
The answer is 429200 ft³
